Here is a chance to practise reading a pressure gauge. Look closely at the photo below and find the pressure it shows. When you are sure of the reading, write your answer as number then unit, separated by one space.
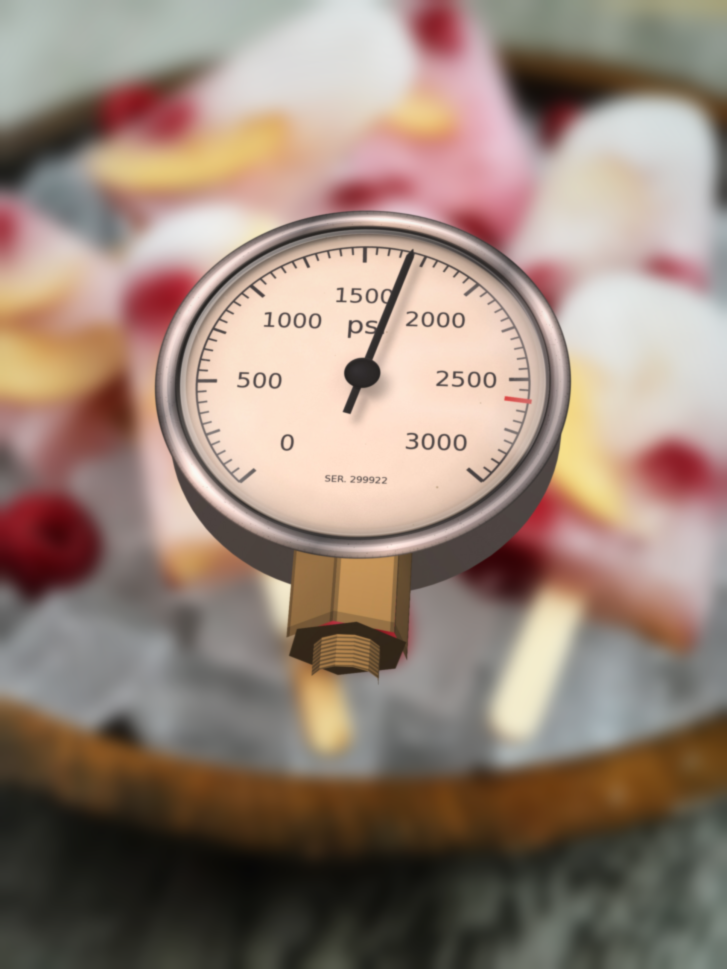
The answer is 1700 psi
